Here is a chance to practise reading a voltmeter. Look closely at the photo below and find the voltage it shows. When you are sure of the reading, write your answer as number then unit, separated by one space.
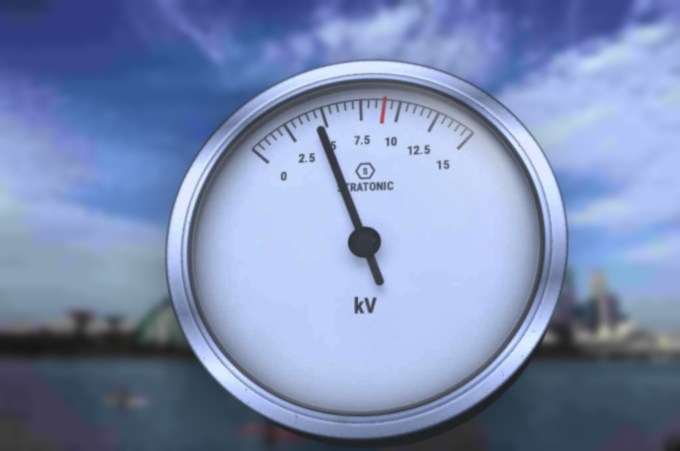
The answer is 4.5 kV
